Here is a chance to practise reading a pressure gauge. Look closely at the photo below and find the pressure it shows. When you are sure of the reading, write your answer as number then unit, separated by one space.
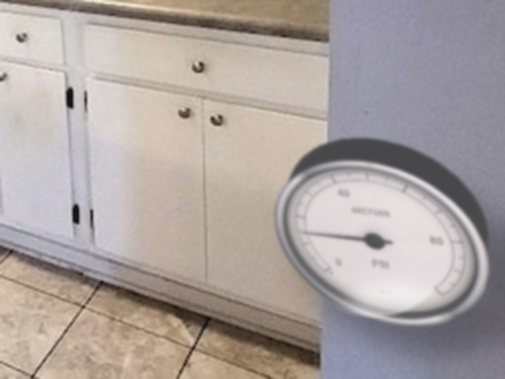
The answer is 15 psi
